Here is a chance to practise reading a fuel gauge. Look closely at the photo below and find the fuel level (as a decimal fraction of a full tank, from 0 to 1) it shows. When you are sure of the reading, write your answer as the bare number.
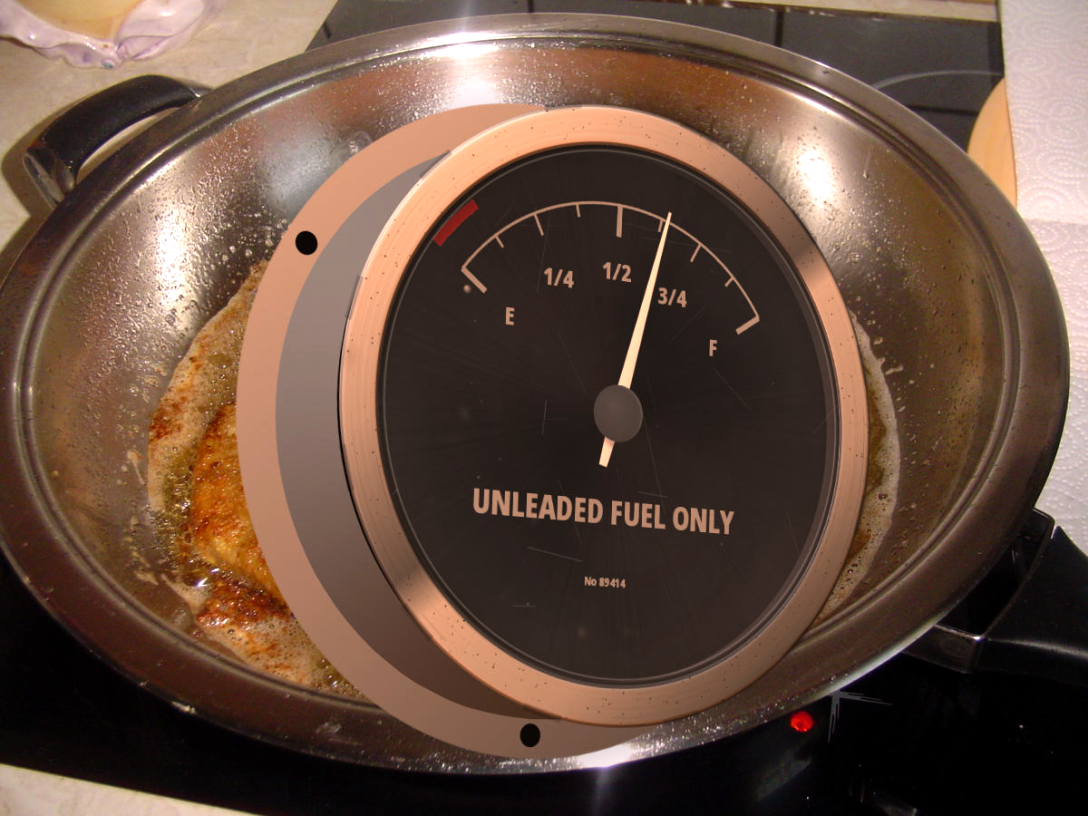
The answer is 0.625
